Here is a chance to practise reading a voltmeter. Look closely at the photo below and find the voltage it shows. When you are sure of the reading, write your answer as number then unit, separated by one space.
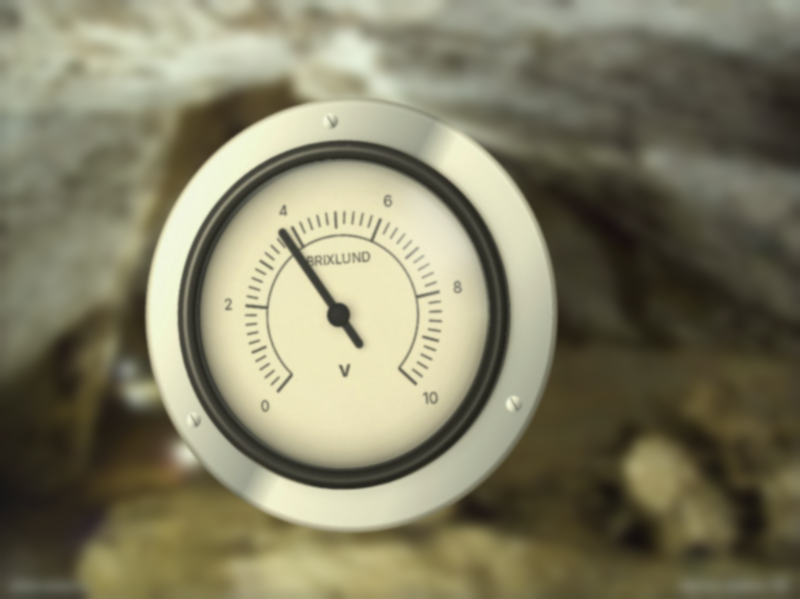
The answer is 3.8 V
